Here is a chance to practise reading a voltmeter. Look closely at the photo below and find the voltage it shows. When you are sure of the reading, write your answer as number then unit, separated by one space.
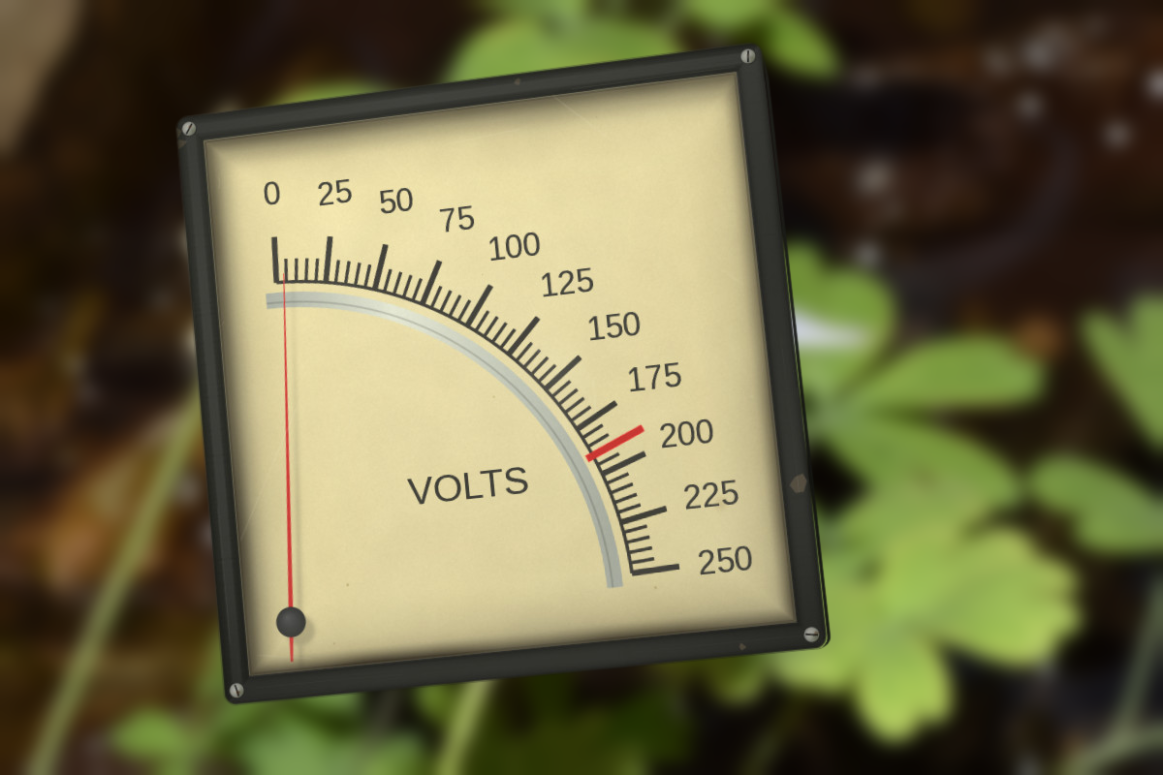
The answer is 5 V
